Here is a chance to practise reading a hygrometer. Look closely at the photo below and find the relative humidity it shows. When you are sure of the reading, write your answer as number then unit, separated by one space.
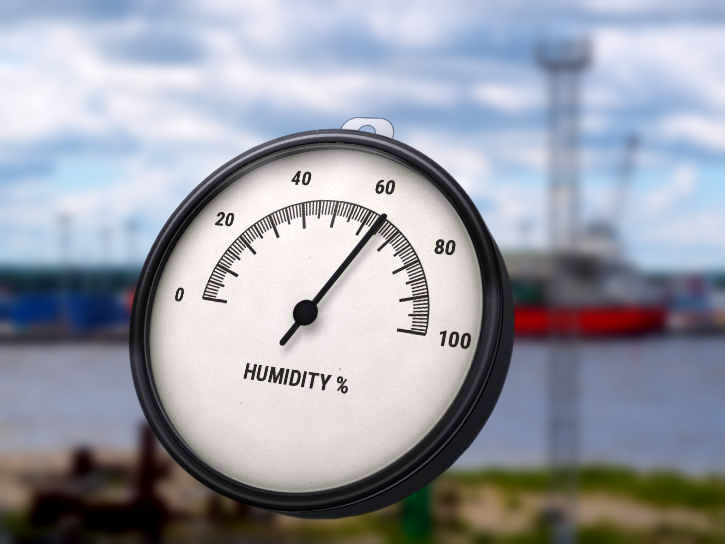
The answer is 65 %
